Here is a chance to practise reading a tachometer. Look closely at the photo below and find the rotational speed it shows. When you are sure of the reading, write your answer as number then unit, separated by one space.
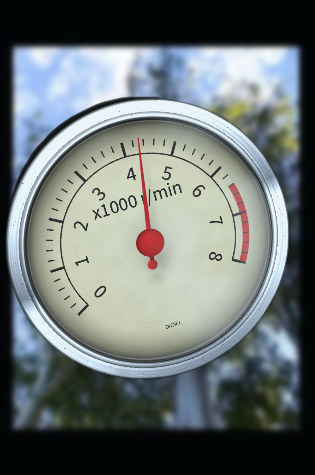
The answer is 4300 rpm
